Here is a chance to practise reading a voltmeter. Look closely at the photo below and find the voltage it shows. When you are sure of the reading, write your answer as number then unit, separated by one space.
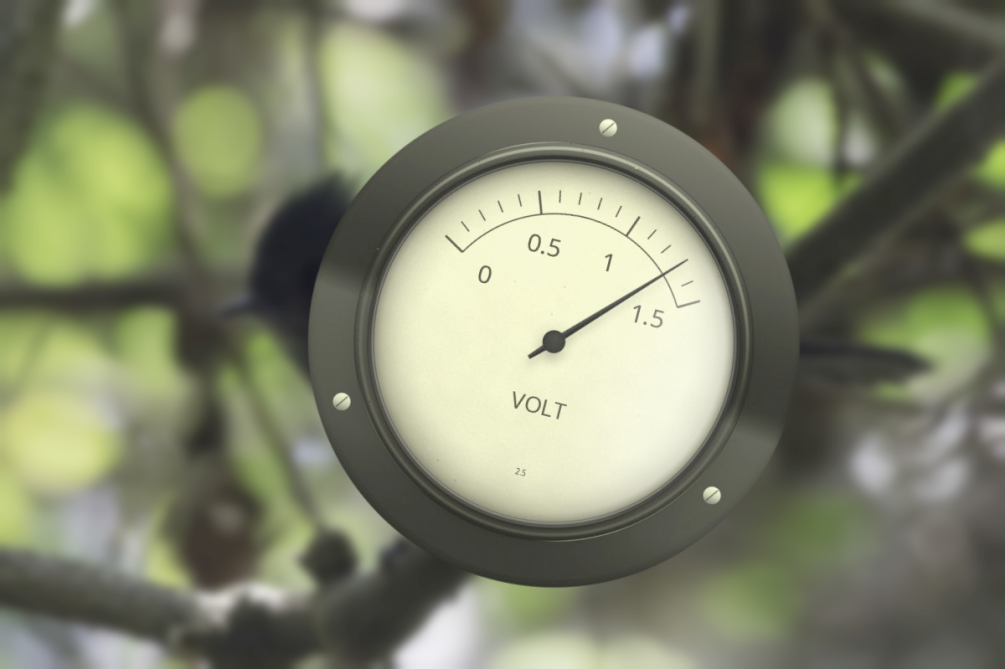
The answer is 1.3 V
